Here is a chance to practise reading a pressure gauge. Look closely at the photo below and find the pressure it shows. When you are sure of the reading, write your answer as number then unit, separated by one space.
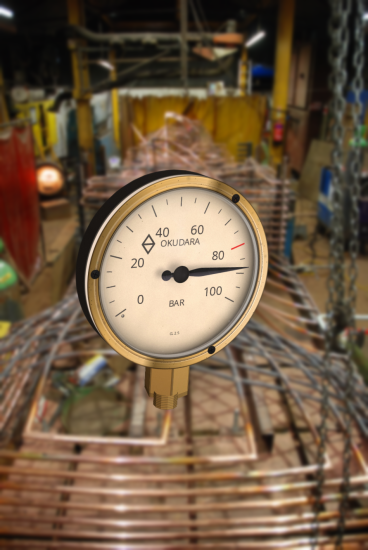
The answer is 87.5 bar
